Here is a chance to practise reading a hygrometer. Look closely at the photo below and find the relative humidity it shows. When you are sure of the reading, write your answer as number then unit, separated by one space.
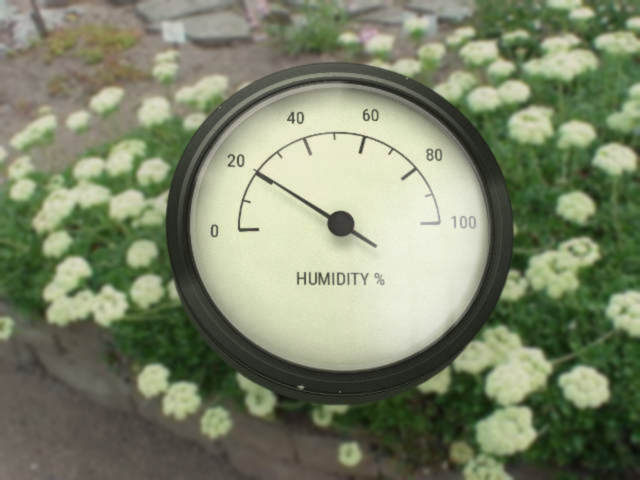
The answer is 20 %
